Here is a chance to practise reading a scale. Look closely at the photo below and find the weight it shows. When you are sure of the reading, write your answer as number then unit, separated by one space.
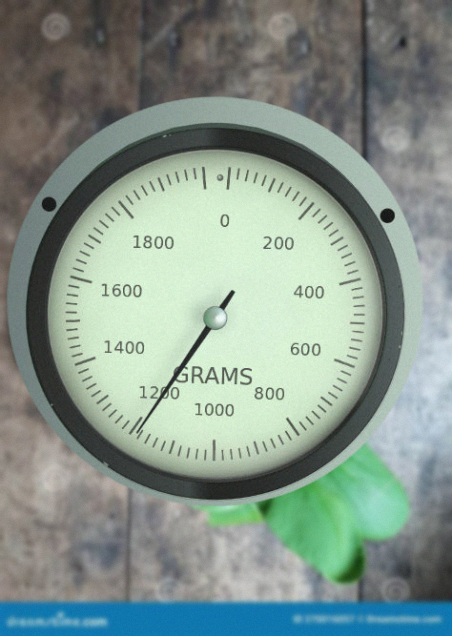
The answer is 1190 g
